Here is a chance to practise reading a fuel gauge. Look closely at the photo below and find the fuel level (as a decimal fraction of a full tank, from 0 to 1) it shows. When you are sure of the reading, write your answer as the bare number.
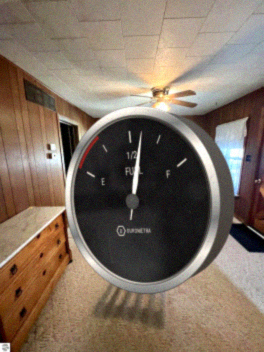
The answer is 0.625
